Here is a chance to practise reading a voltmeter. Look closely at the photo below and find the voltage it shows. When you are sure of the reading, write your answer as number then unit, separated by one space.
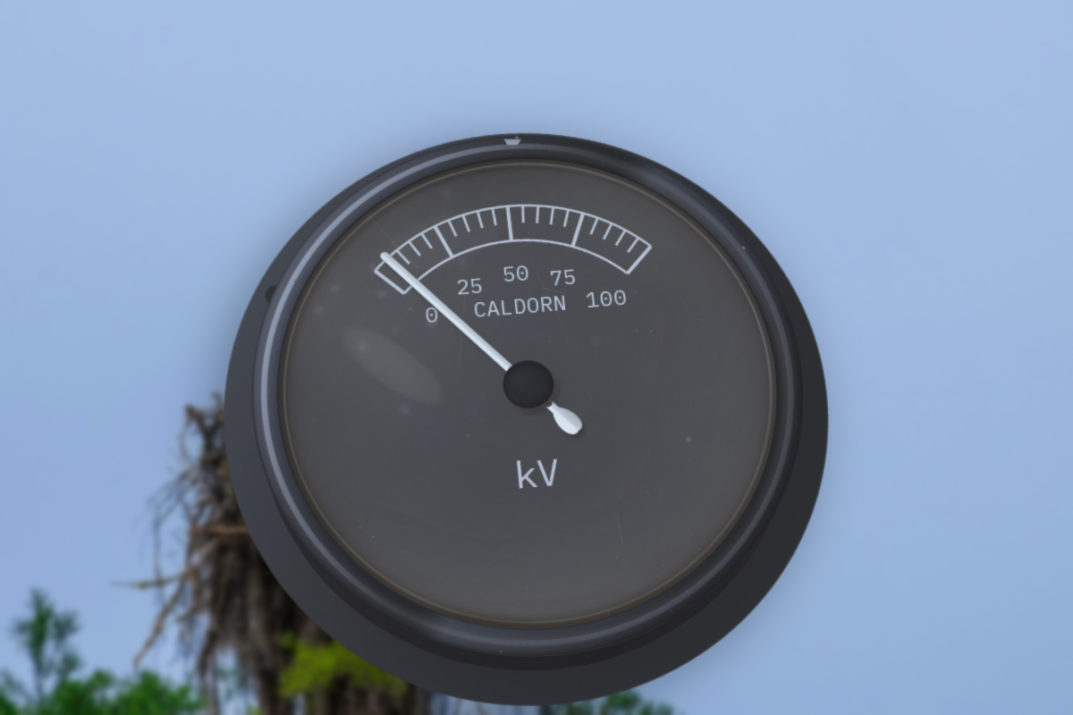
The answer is 5 kV
